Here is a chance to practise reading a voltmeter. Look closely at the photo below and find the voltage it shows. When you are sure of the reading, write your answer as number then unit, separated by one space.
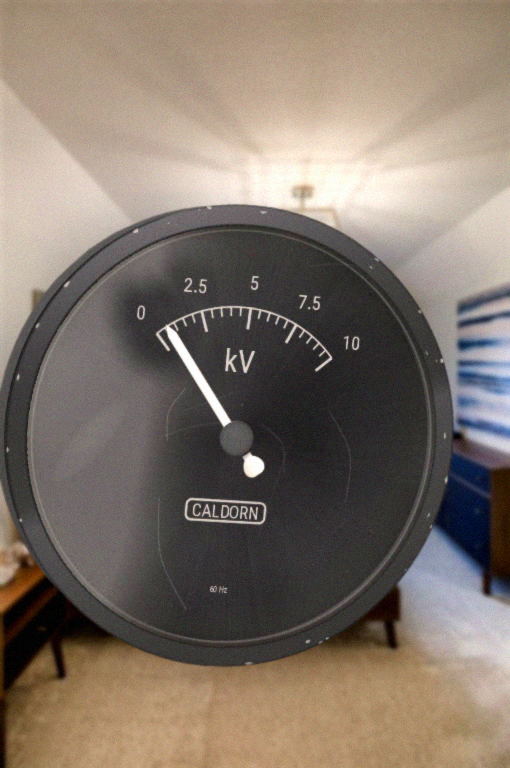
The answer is 0.5 kV
